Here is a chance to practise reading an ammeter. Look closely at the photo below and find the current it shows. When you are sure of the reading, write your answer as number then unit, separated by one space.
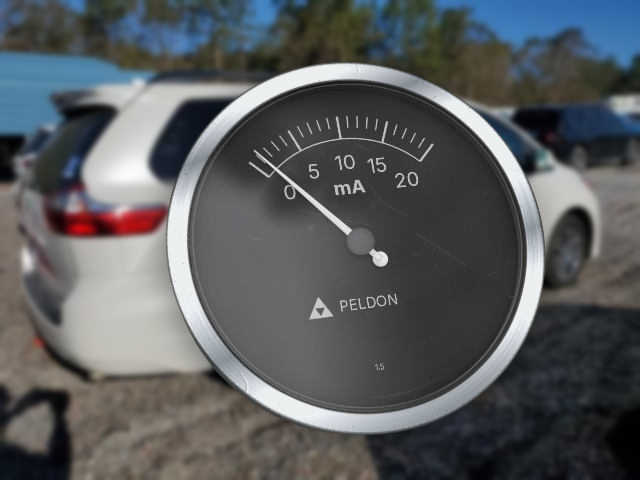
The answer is 1 mA
